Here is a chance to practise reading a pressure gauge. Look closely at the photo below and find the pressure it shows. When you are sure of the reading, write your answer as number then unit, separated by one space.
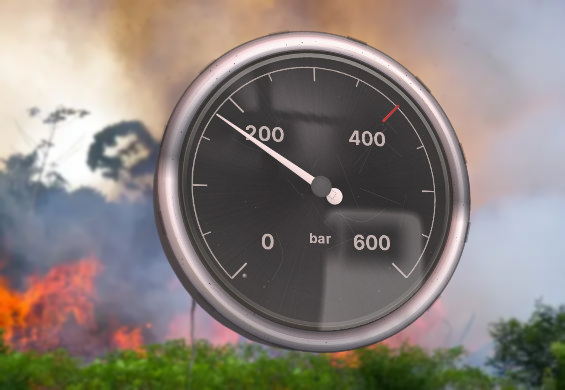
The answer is 175 bar
